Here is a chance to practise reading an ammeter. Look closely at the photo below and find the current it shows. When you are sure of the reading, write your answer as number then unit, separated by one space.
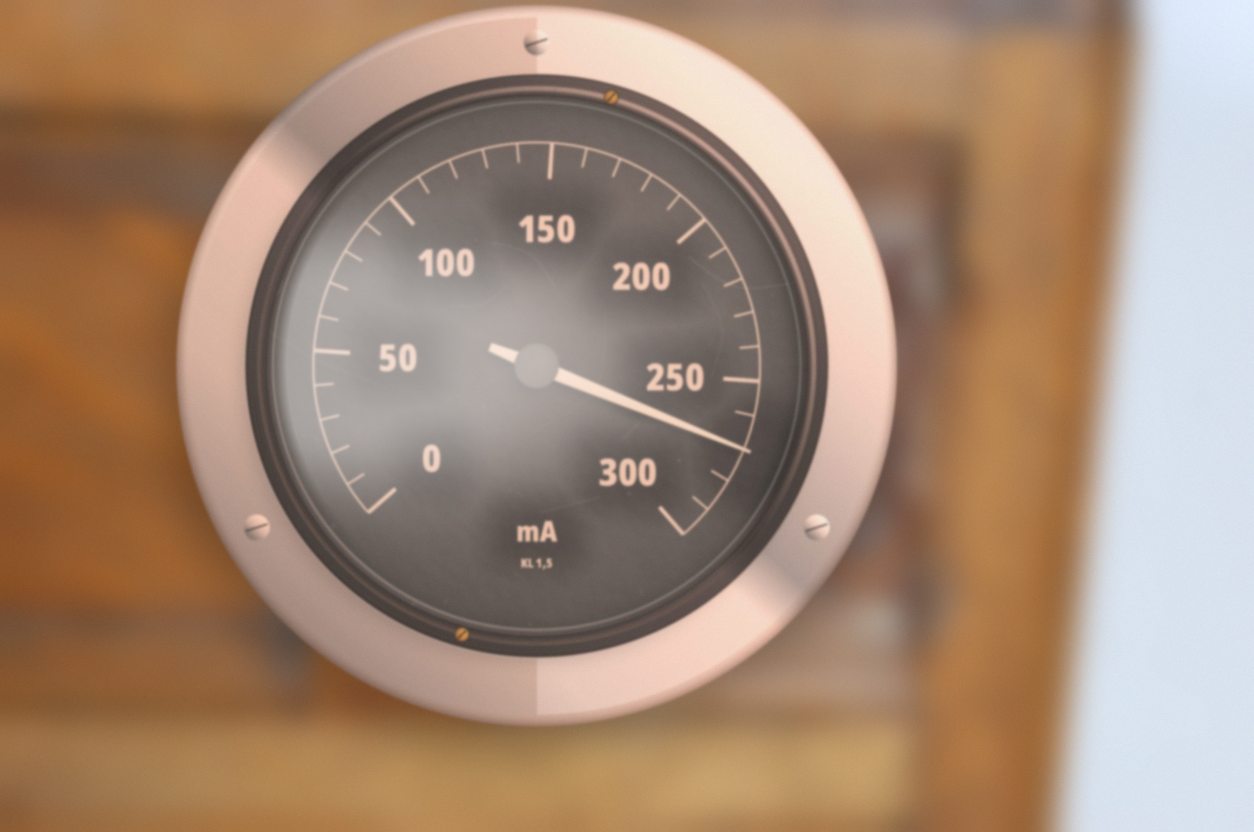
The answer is 270 mA
